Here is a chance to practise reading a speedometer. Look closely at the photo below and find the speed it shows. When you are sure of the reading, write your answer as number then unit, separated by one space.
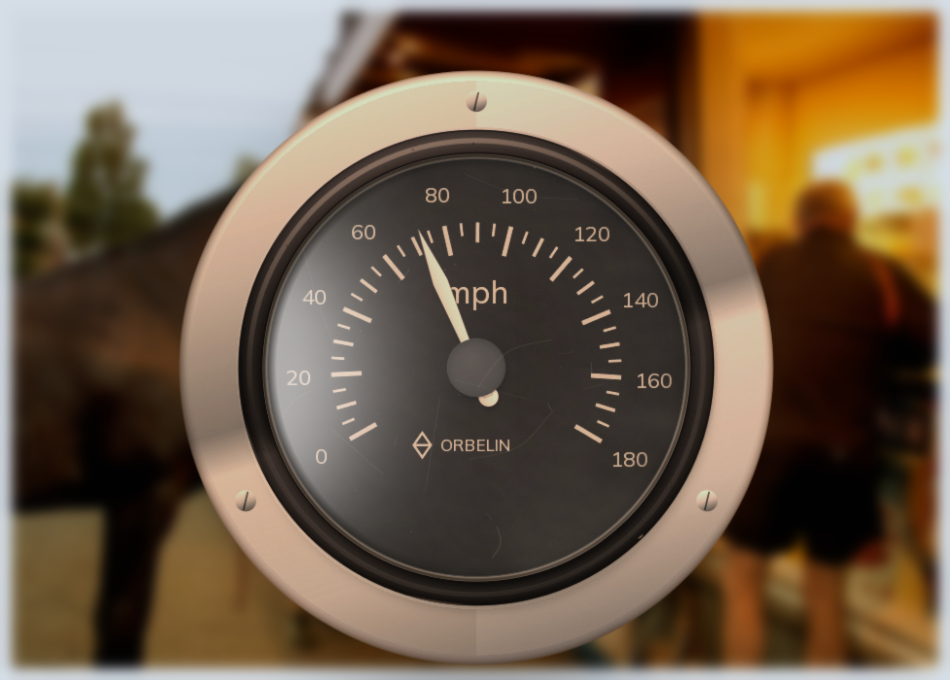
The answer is 72.5 mph
